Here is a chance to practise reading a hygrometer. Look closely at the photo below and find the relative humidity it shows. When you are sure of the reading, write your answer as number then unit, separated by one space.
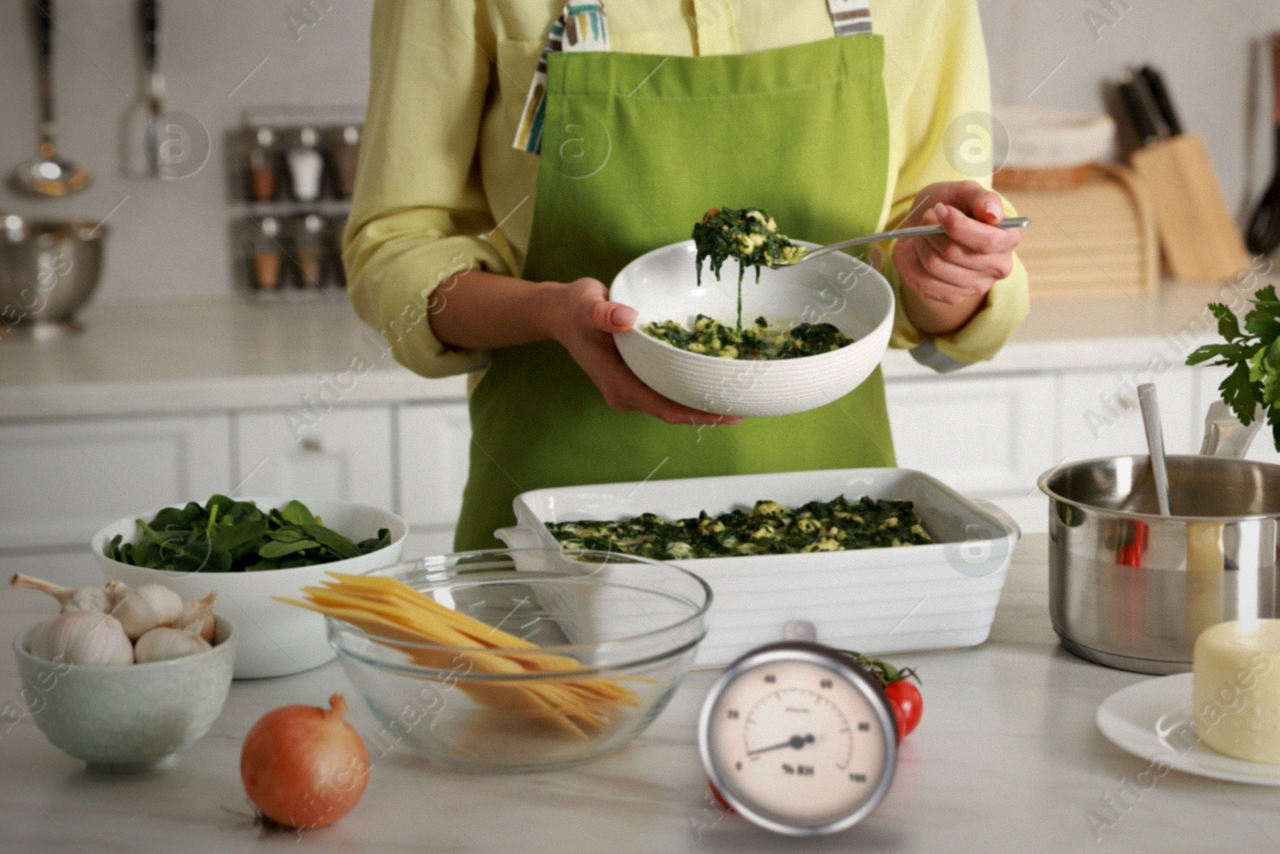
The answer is 4 %
